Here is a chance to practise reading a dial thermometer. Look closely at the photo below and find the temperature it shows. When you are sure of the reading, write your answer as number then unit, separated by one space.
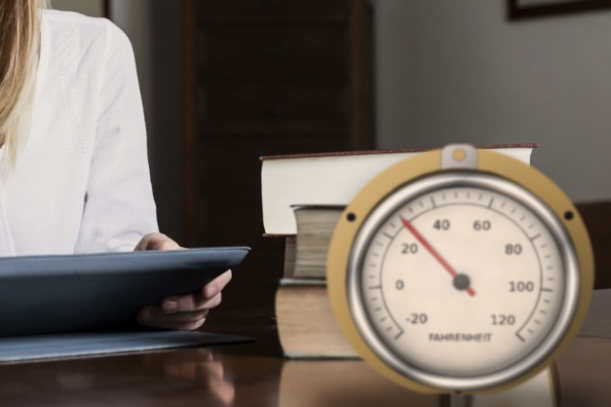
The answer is 28 °F
